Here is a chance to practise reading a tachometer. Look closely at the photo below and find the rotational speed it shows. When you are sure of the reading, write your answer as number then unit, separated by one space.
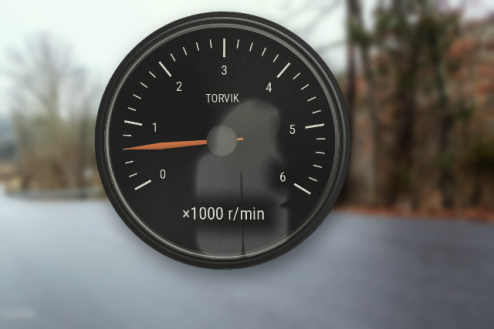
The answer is 600 rpm
